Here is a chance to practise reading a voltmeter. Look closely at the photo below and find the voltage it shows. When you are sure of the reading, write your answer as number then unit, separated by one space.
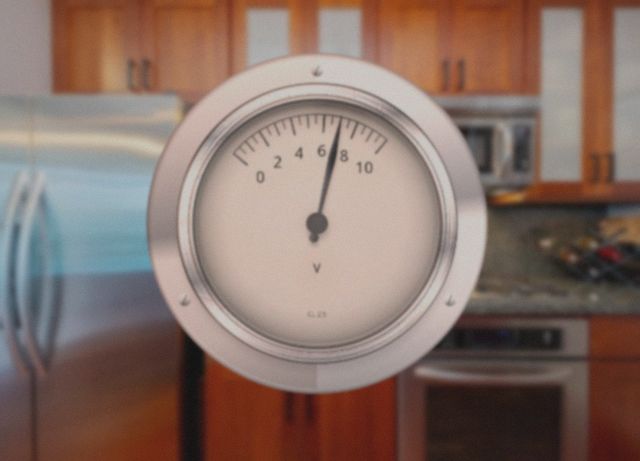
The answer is 7 V
